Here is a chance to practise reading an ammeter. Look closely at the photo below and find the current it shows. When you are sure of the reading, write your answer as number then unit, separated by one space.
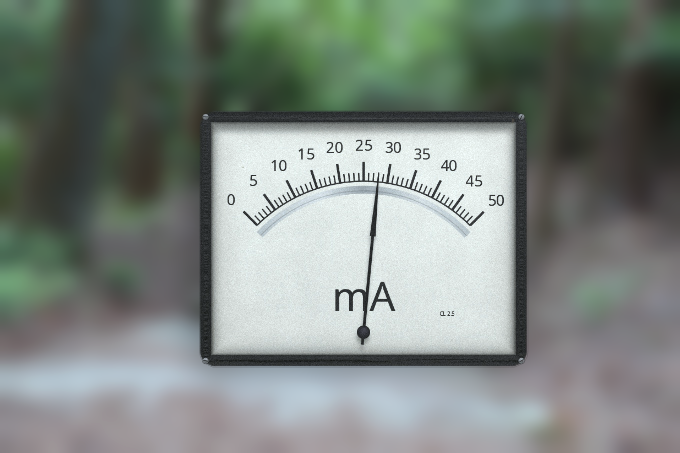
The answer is 28 mA
